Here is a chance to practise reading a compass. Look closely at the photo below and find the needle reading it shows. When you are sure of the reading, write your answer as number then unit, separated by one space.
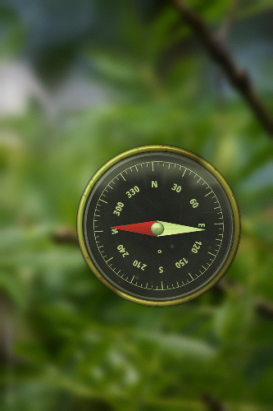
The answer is 275 °
